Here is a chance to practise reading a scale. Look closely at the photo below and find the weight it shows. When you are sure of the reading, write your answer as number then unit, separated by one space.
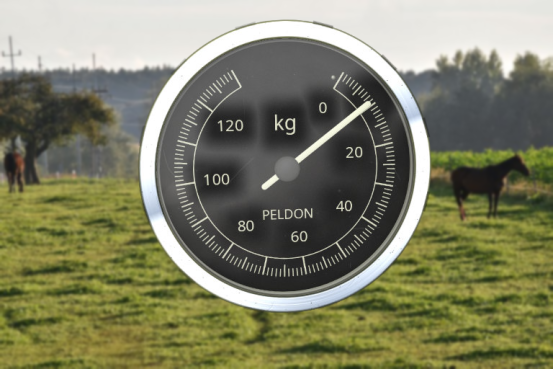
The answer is 9 kg
